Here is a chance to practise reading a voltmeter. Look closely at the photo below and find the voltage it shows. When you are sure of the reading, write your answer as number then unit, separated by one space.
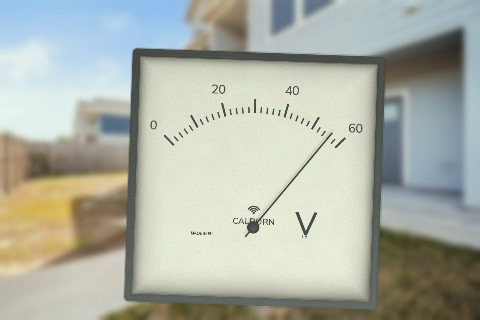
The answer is 56 V
